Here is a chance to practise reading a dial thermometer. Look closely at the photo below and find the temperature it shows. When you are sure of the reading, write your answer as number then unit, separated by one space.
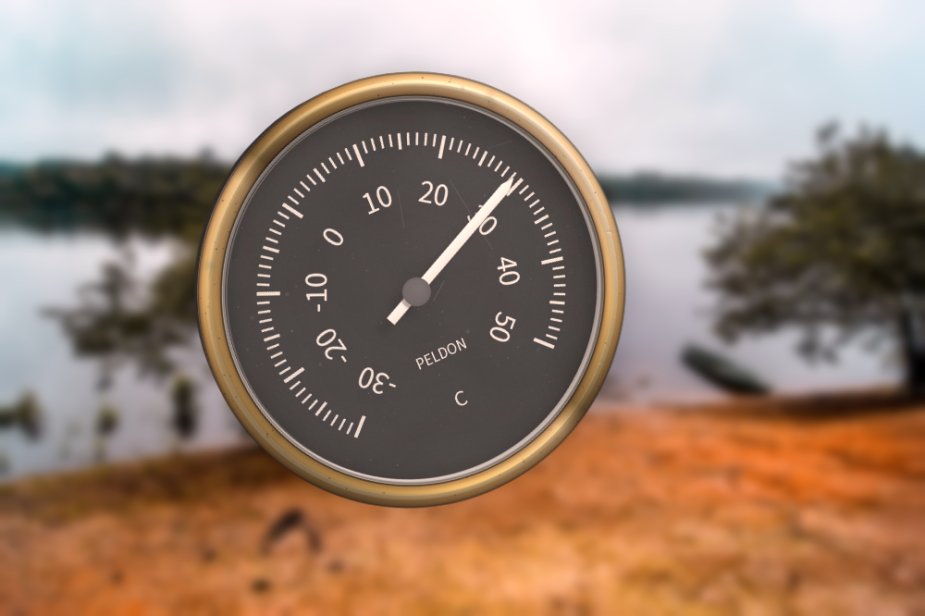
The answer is 29 °C
